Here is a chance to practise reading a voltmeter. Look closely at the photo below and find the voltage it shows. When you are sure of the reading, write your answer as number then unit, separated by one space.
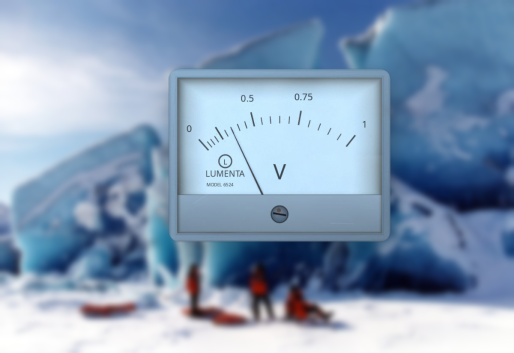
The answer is 0.35 V
